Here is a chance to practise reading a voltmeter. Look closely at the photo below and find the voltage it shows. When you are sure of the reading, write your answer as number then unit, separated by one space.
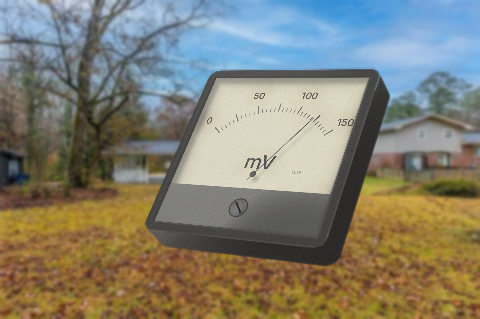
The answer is 125 mV
